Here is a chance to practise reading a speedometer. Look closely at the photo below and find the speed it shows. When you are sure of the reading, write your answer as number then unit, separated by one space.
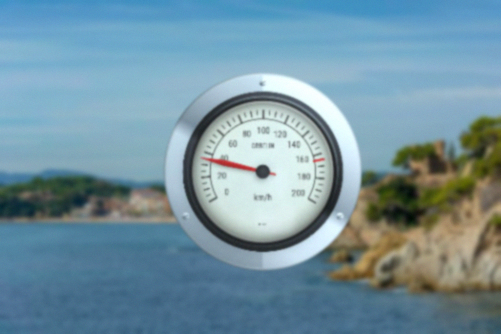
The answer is 35 km/h
